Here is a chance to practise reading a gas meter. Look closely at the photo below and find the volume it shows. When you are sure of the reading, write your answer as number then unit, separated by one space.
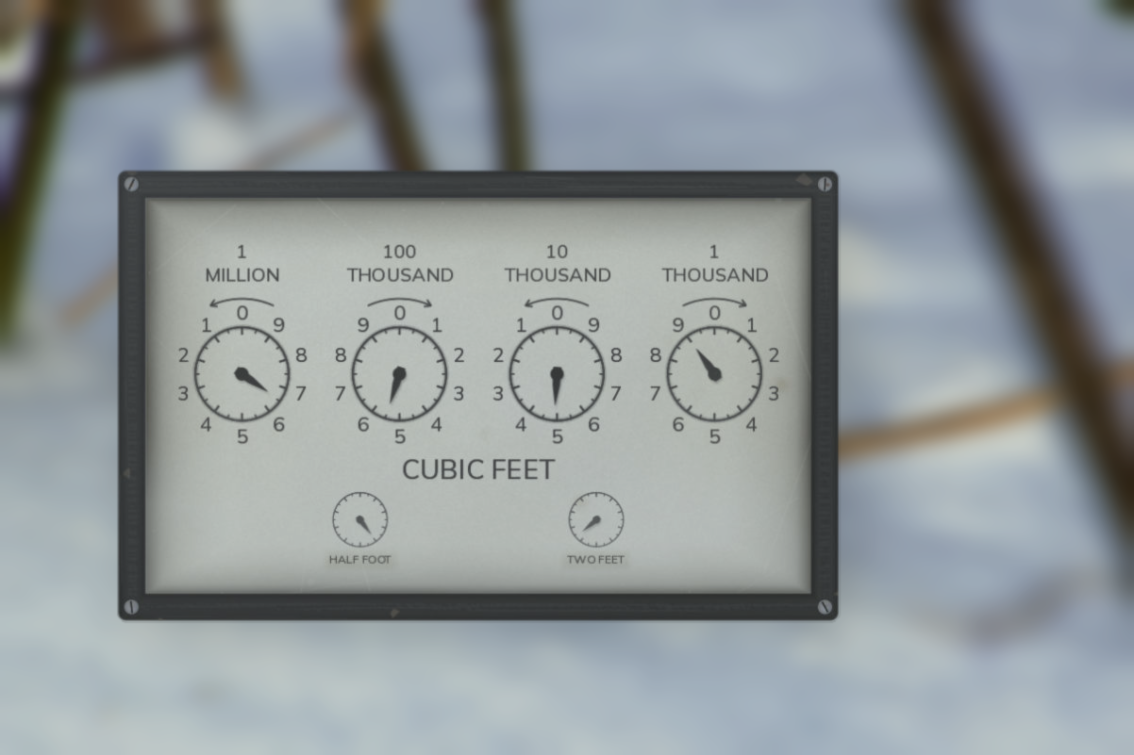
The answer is 654900 ft³
